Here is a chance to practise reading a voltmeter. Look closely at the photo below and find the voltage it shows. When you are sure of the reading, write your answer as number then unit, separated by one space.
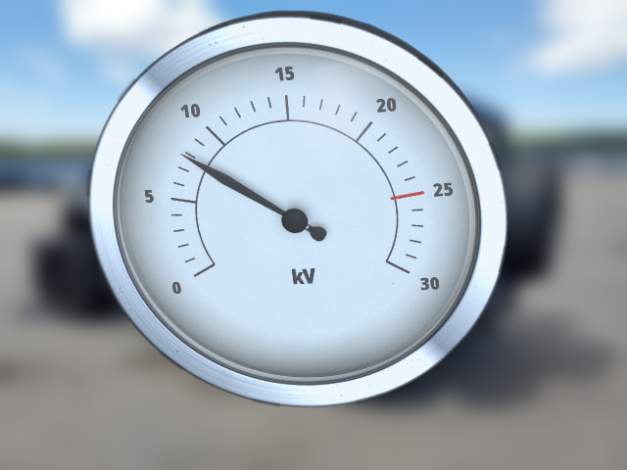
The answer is 8 kV
